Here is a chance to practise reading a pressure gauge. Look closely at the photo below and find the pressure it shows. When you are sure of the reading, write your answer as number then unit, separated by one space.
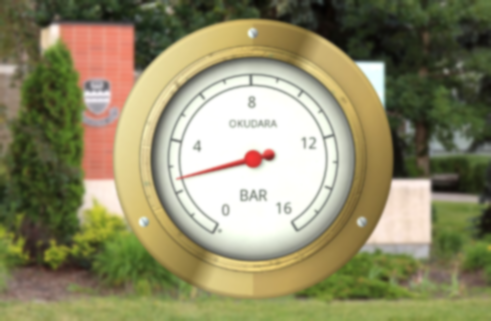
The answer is 2.5 bar
